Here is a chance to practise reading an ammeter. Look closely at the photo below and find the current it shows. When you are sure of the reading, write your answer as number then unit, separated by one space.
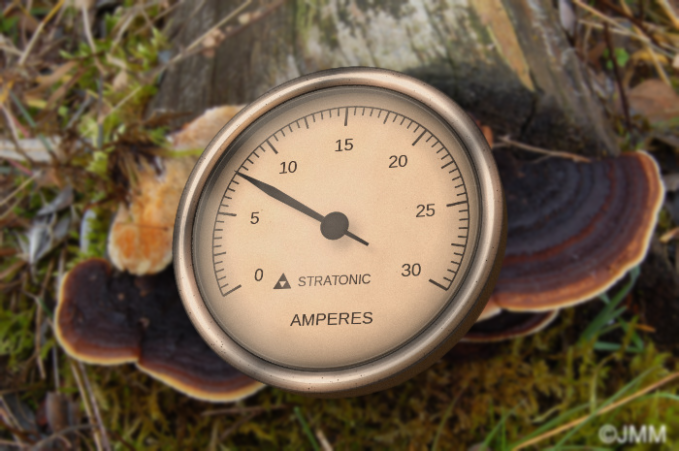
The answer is 7.5 A
